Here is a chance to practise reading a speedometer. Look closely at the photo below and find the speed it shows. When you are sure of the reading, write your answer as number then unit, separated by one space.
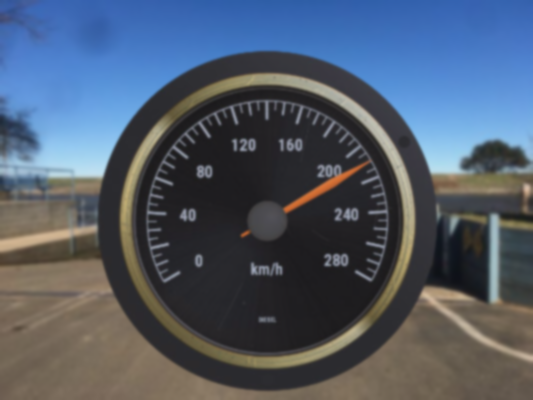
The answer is 210 km/h
